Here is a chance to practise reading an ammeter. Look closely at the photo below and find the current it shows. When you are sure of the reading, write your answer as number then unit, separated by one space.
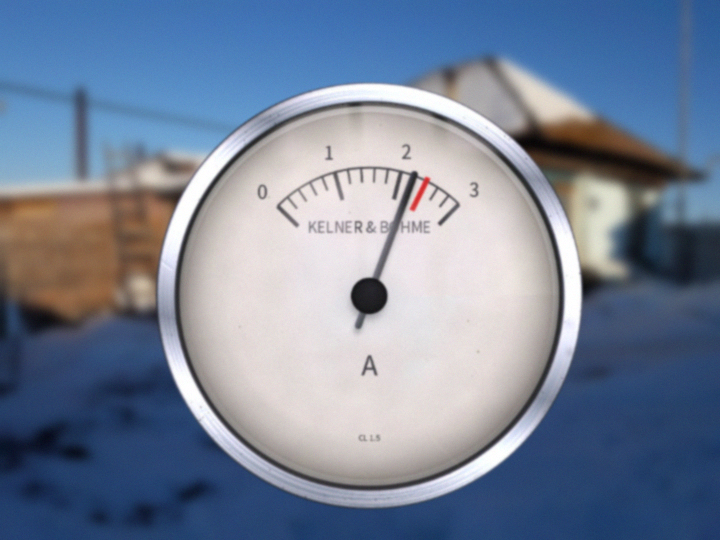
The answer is 2.2 A
